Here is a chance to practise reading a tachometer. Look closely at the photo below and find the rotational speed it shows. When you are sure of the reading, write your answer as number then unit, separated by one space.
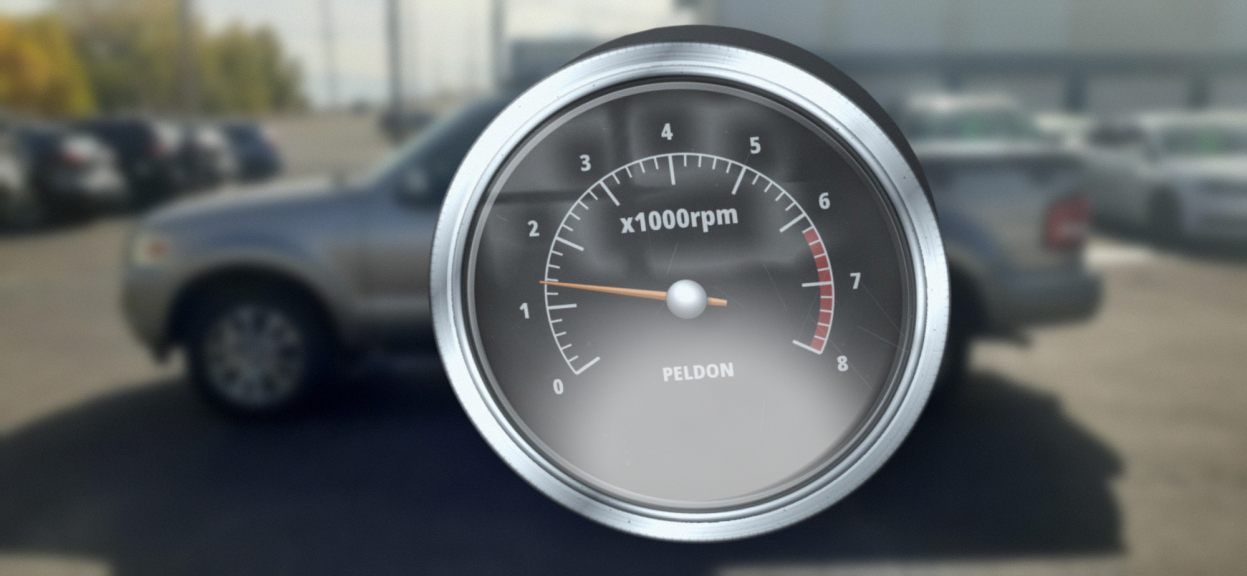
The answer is 1400 rpm
